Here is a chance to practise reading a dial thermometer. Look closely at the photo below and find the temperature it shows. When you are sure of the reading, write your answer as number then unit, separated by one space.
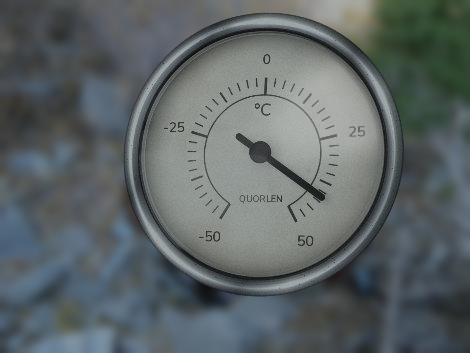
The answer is 41.25 °C
